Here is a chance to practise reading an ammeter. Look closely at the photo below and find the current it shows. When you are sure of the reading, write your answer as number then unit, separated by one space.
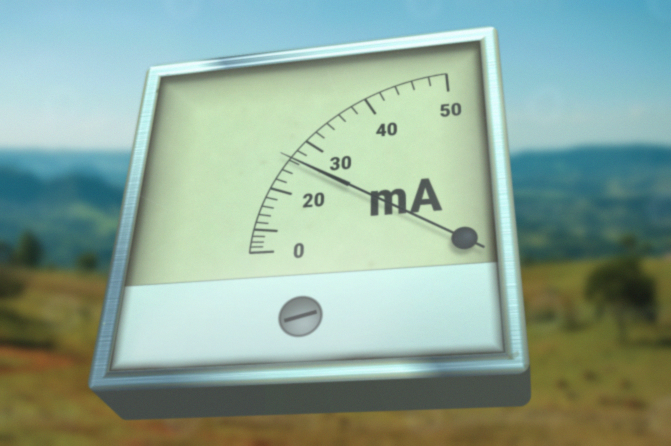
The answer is 26 mA
